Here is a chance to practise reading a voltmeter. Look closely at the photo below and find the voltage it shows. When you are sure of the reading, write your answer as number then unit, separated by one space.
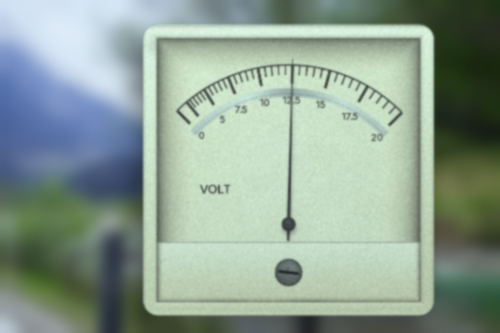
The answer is 12.5 V
